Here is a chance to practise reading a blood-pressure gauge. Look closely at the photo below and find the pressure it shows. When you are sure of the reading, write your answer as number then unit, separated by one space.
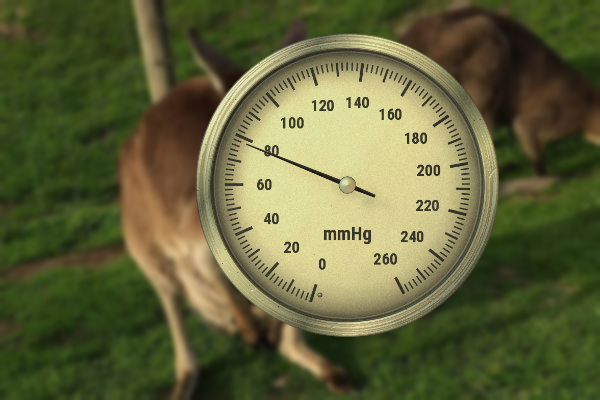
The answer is 78 mmHg
